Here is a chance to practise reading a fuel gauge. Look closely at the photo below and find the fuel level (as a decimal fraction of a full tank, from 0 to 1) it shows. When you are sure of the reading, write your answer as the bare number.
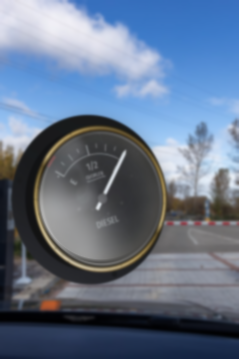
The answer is 1
